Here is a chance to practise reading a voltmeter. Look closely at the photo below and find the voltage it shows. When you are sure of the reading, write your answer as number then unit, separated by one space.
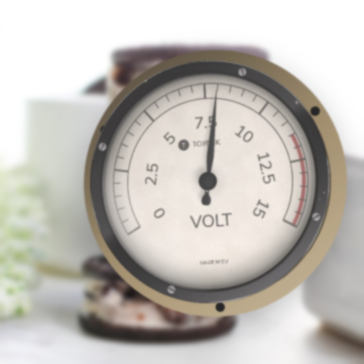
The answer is 8 V
